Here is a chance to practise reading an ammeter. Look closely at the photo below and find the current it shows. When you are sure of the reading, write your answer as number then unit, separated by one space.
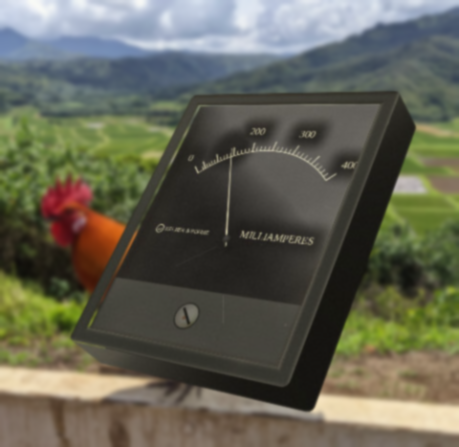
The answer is 150 mA
